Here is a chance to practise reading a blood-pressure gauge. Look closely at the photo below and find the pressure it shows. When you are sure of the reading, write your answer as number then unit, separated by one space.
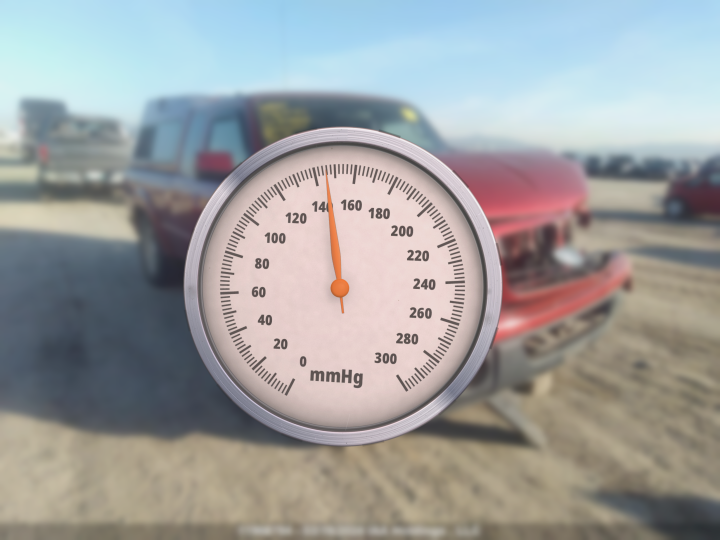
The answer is 146 mmHg
